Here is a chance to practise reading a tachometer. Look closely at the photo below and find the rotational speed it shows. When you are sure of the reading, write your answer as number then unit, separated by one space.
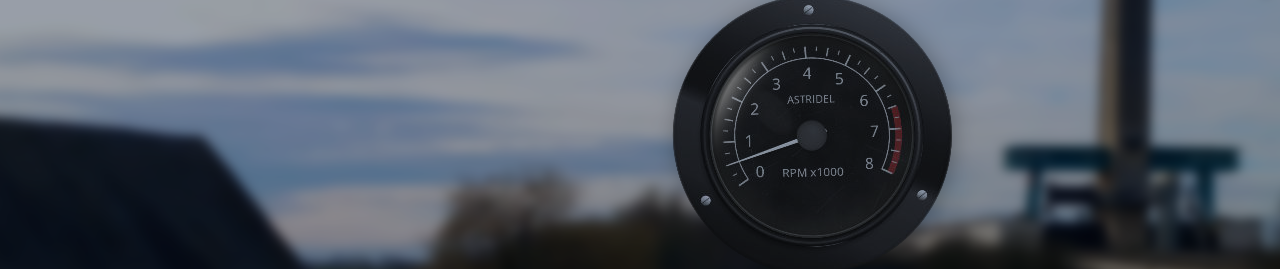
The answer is 500 rpm
